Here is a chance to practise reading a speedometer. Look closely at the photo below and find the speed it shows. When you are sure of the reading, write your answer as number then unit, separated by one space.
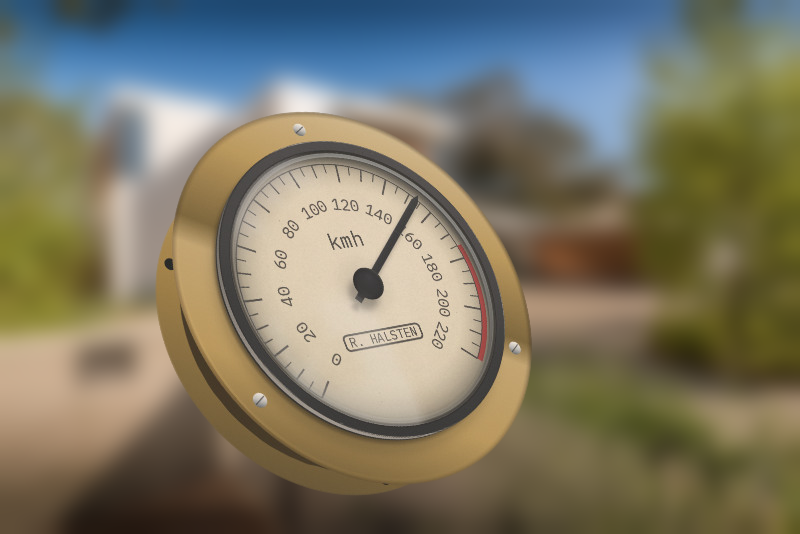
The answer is 152.5 km/h
